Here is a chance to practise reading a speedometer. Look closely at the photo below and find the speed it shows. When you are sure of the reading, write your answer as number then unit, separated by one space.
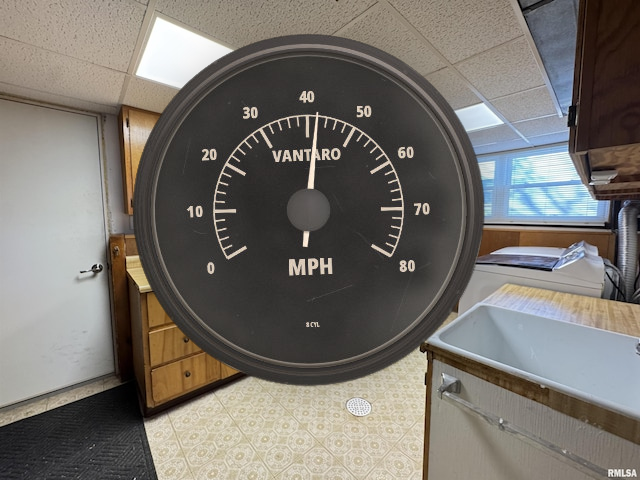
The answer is 42 mph
